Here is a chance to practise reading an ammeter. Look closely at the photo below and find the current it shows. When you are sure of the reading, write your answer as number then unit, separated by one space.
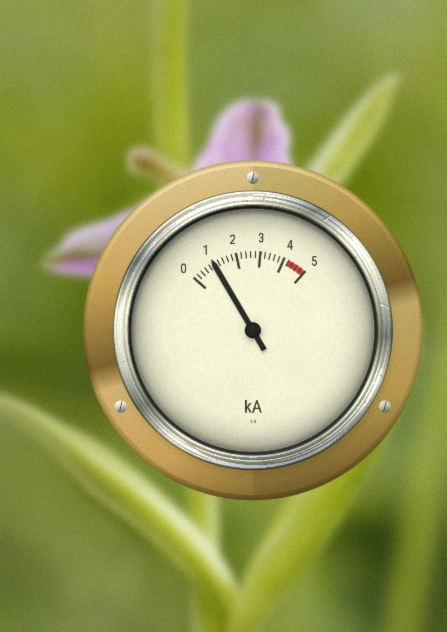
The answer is 1 kA
